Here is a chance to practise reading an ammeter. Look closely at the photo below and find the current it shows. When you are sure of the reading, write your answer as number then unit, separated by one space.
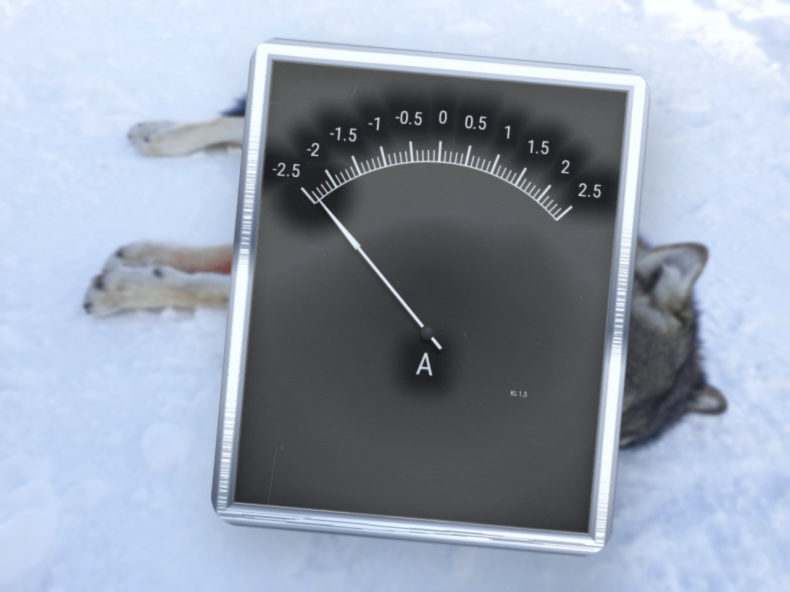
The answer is -2.4 A
